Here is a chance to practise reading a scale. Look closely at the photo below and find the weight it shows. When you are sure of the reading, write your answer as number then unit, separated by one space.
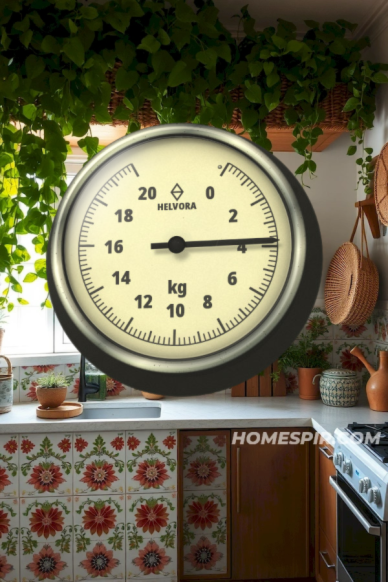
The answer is 3.8 kg
